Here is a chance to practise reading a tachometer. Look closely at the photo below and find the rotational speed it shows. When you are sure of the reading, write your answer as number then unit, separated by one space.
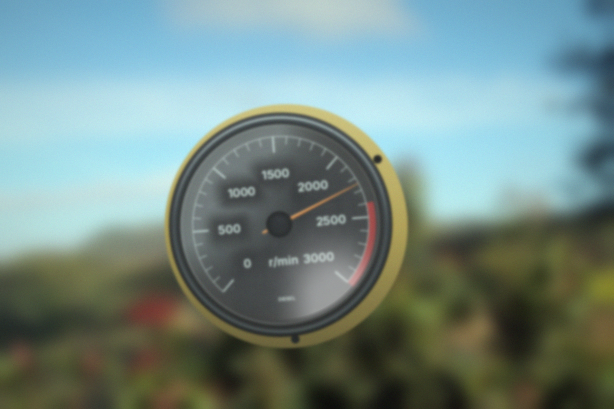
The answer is 2250 rpm
